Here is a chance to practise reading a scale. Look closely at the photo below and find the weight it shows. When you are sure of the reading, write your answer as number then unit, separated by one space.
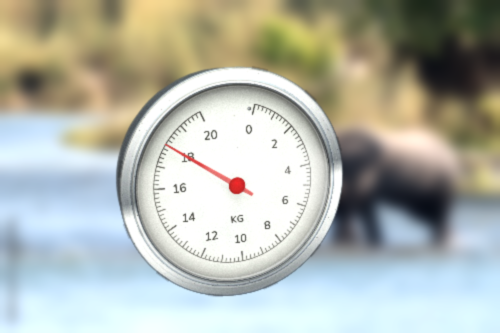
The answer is 18 kg
